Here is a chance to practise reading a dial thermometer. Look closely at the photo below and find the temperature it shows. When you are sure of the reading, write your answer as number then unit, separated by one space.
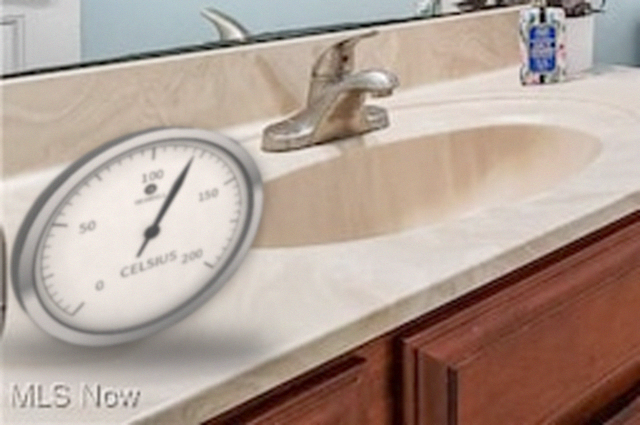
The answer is 120 °C
